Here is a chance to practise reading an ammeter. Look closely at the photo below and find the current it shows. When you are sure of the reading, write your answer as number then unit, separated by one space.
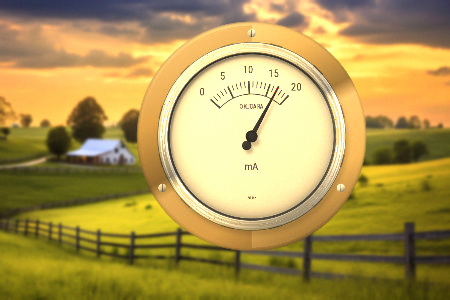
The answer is 17 mA
